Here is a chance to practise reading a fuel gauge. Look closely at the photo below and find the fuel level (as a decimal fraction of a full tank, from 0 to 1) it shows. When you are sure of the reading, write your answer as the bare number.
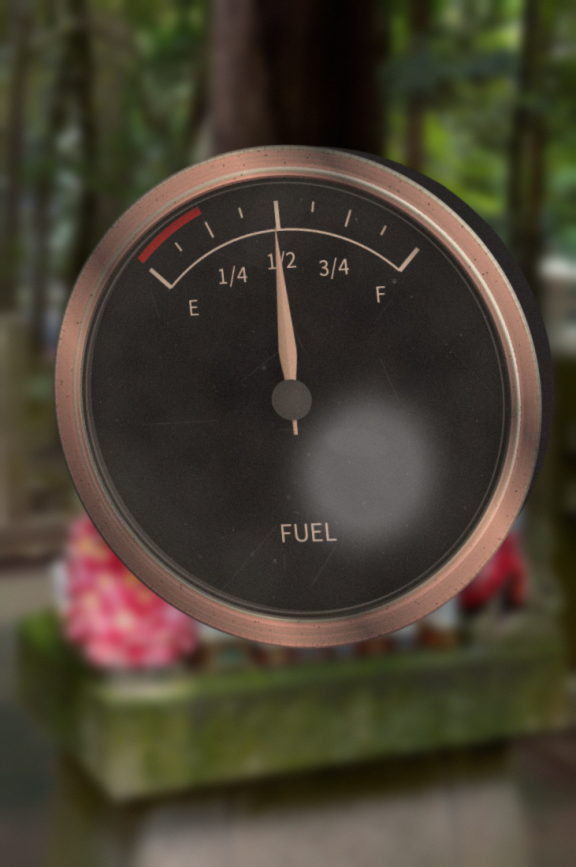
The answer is 0.5
